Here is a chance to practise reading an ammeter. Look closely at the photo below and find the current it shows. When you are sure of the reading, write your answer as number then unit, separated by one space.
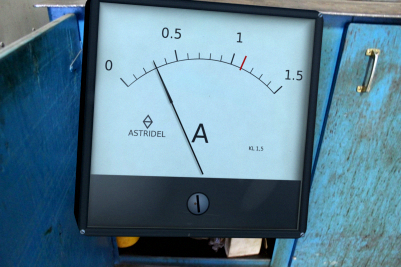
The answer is 0.3 A
